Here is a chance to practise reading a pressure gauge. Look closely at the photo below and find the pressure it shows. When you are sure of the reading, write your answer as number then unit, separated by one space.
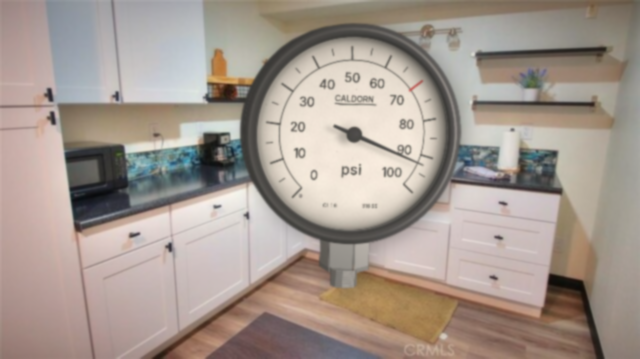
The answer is 92.5 psi
